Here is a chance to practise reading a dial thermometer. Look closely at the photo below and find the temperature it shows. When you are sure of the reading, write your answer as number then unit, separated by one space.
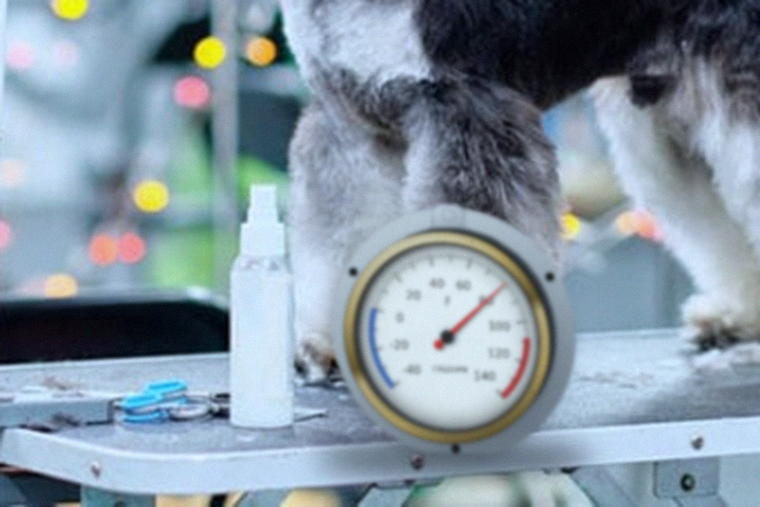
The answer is 80 °F
